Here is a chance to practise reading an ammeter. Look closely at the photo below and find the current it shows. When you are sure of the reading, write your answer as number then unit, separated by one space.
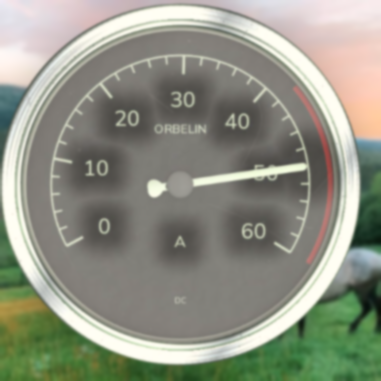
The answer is 50 A
